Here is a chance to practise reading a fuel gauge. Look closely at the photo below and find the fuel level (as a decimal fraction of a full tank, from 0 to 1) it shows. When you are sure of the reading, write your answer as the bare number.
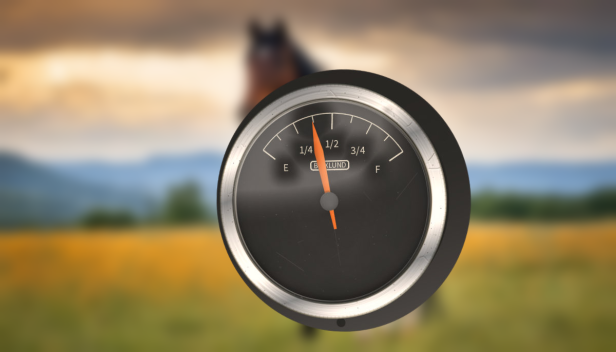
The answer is 0.375
